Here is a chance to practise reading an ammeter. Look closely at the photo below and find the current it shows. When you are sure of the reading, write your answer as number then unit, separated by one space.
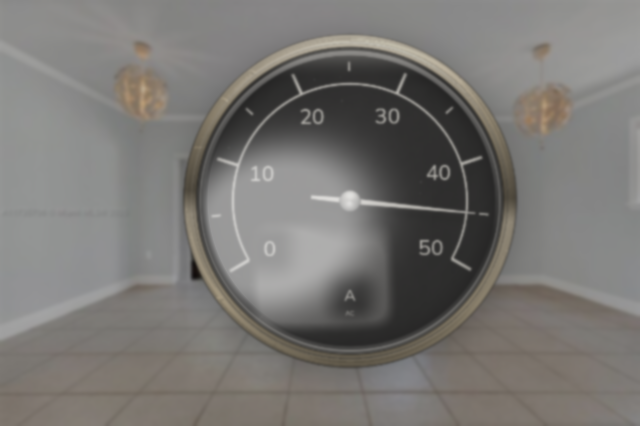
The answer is 45 A
